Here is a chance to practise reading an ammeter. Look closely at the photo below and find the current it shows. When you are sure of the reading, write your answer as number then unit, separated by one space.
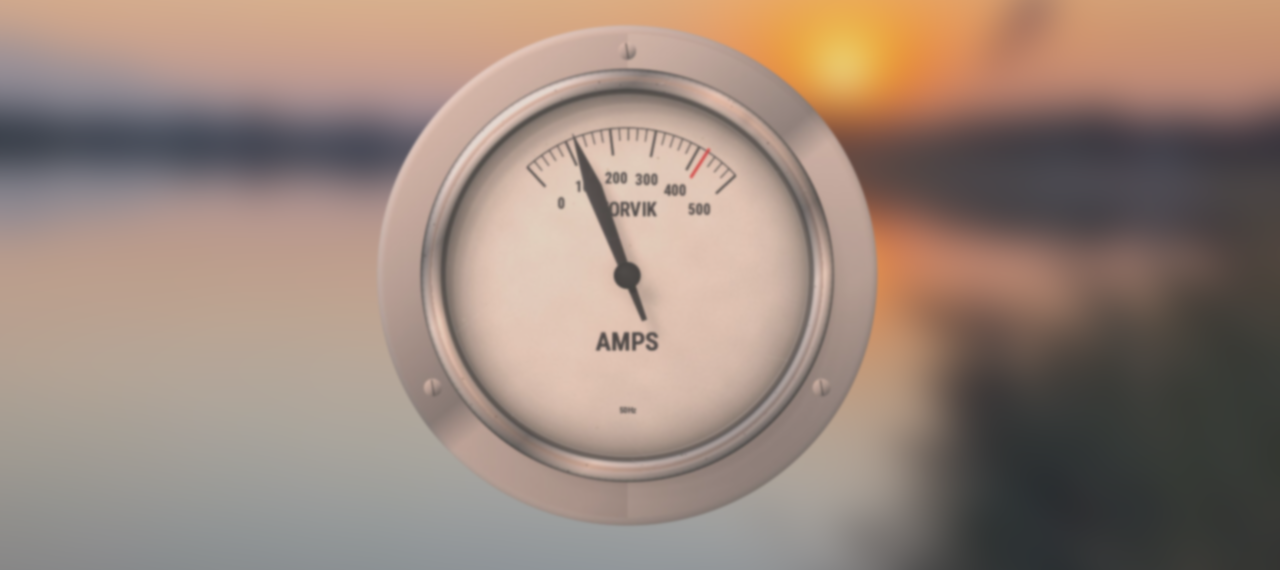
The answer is 120 A
